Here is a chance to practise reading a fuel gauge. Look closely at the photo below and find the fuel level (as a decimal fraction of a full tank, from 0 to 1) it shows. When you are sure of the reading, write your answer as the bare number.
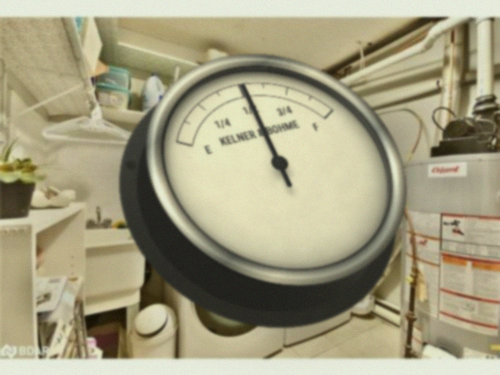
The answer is 0.5
